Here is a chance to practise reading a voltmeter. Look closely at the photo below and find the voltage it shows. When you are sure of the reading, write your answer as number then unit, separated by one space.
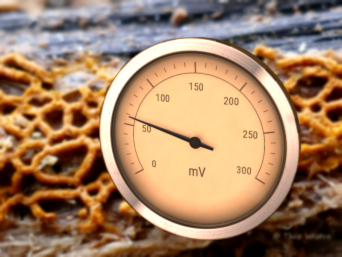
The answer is 60 mV
